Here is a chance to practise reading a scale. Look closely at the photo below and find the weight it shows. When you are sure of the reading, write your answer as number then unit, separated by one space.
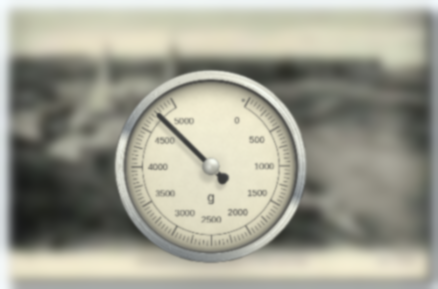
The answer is 4750 g
